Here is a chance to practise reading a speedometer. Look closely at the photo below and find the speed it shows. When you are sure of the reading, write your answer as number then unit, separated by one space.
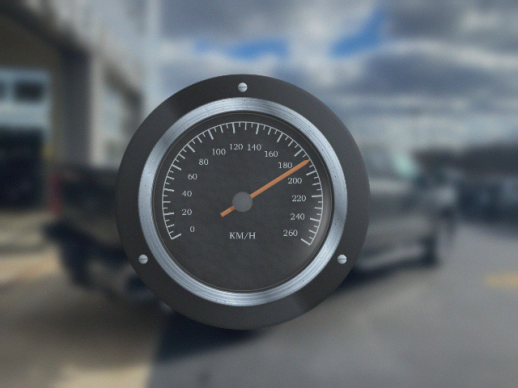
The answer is 190 km/h
